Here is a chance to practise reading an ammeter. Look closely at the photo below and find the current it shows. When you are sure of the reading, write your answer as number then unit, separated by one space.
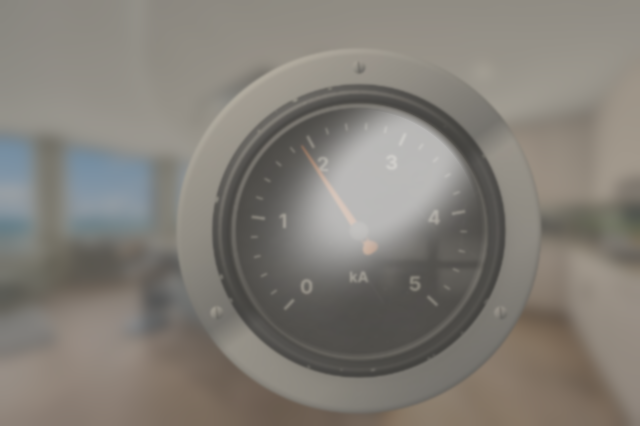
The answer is 1.9 kA
